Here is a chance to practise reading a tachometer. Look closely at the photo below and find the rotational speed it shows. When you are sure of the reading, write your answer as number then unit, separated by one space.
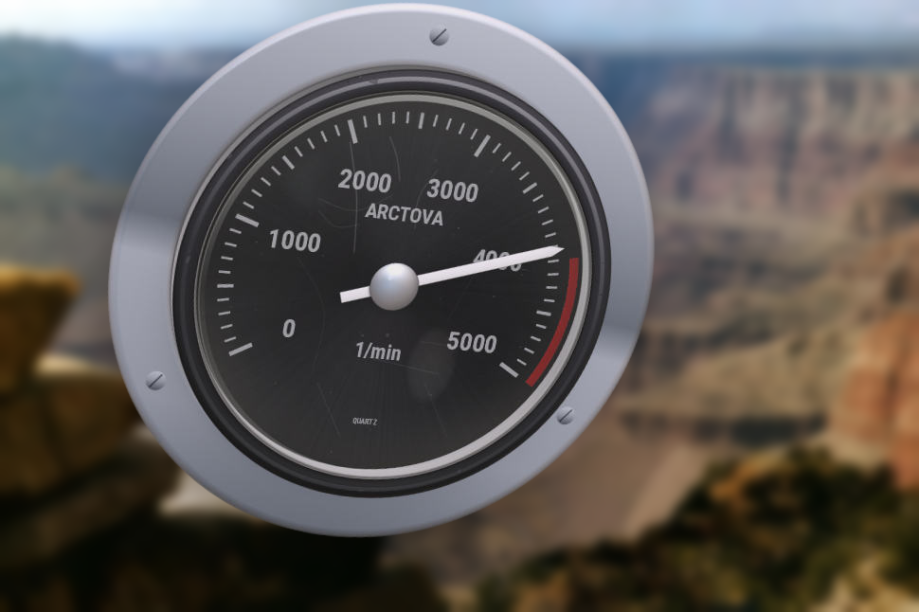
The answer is 4000 rpm
